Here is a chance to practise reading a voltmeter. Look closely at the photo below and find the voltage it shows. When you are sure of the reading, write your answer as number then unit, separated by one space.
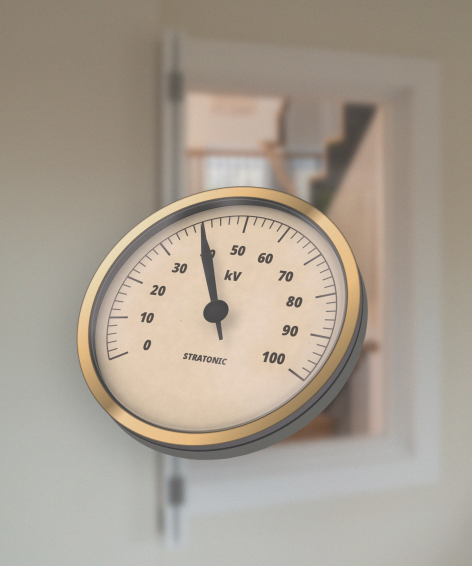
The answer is 40 kV
